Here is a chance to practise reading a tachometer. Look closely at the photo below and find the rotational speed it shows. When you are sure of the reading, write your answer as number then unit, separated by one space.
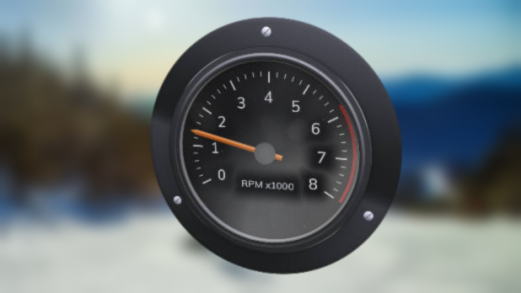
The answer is 1400 rpm
